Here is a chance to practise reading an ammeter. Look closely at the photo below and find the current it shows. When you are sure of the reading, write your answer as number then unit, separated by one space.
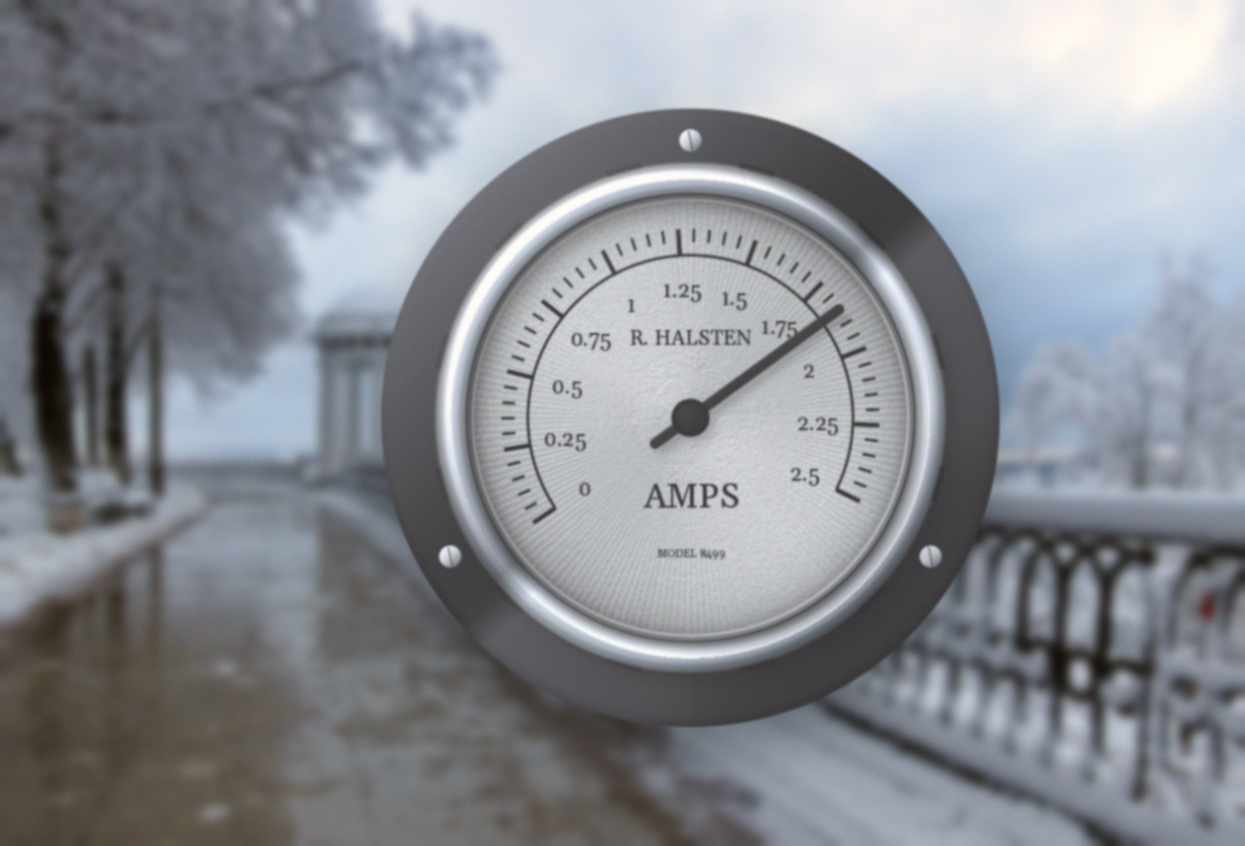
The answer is 1.85 A
